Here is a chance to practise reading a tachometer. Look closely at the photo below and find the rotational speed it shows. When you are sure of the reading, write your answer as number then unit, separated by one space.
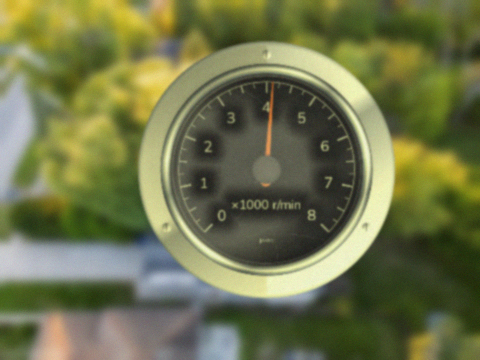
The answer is 4125 rpm
